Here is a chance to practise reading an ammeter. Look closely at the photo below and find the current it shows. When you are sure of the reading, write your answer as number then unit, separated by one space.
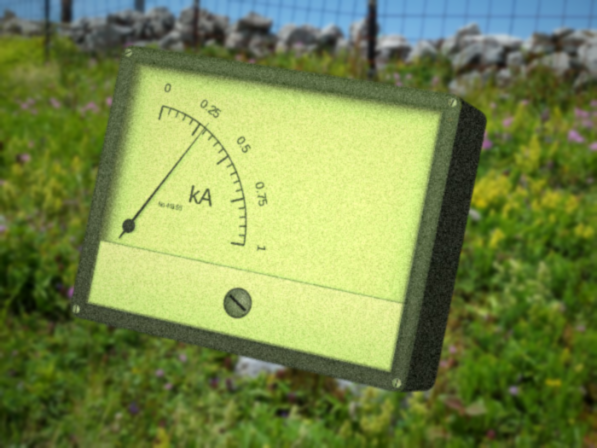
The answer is 0.3 kA
